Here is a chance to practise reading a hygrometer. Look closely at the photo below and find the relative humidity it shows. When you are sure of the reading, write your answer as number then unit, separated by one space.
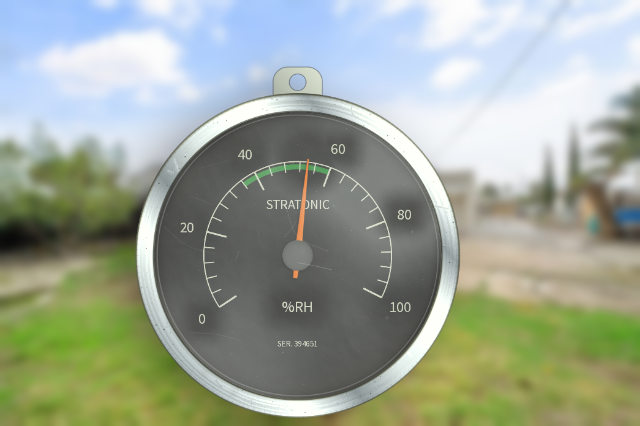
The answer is 54 %
